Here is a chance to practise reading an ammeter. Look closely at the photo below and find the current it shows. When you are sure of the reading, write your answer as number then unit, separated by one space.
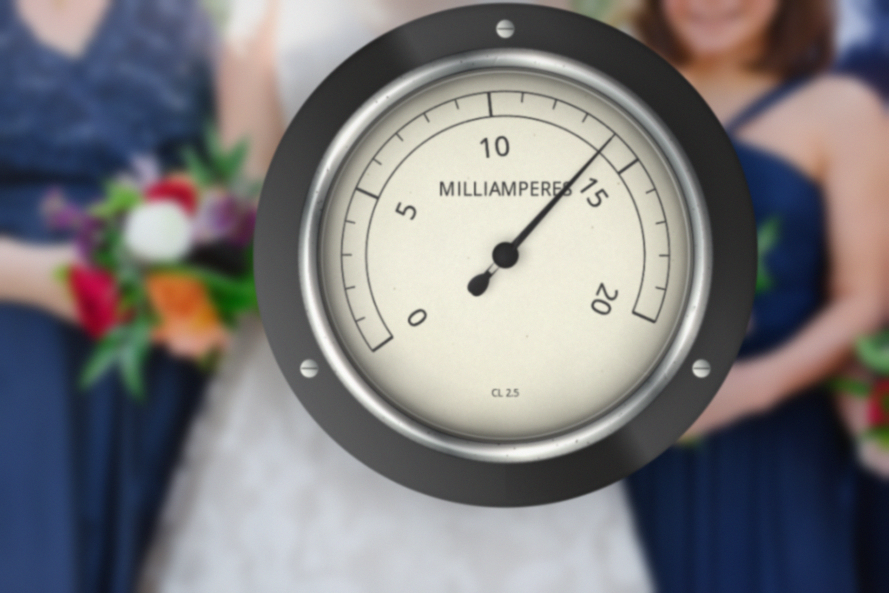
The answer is 14 mA
